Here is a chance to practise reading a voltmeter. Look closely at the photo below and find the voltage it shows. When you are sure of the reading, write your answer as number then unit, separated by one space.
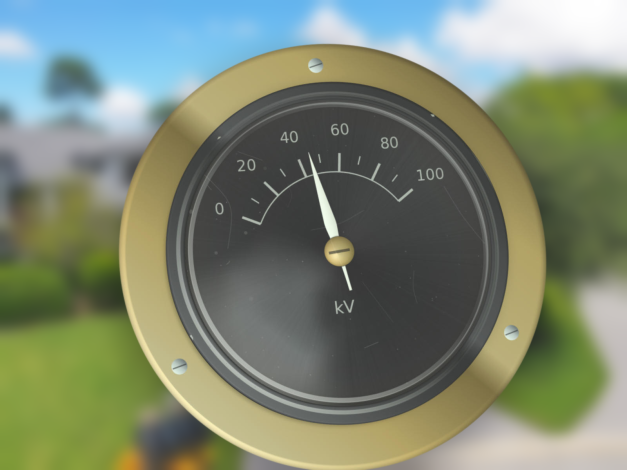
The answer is 45 kV
